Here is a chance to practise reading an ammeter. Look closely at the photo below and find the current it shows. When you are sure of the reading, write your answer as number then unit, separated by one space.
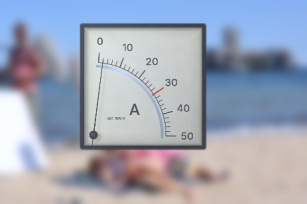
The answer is 2 A
